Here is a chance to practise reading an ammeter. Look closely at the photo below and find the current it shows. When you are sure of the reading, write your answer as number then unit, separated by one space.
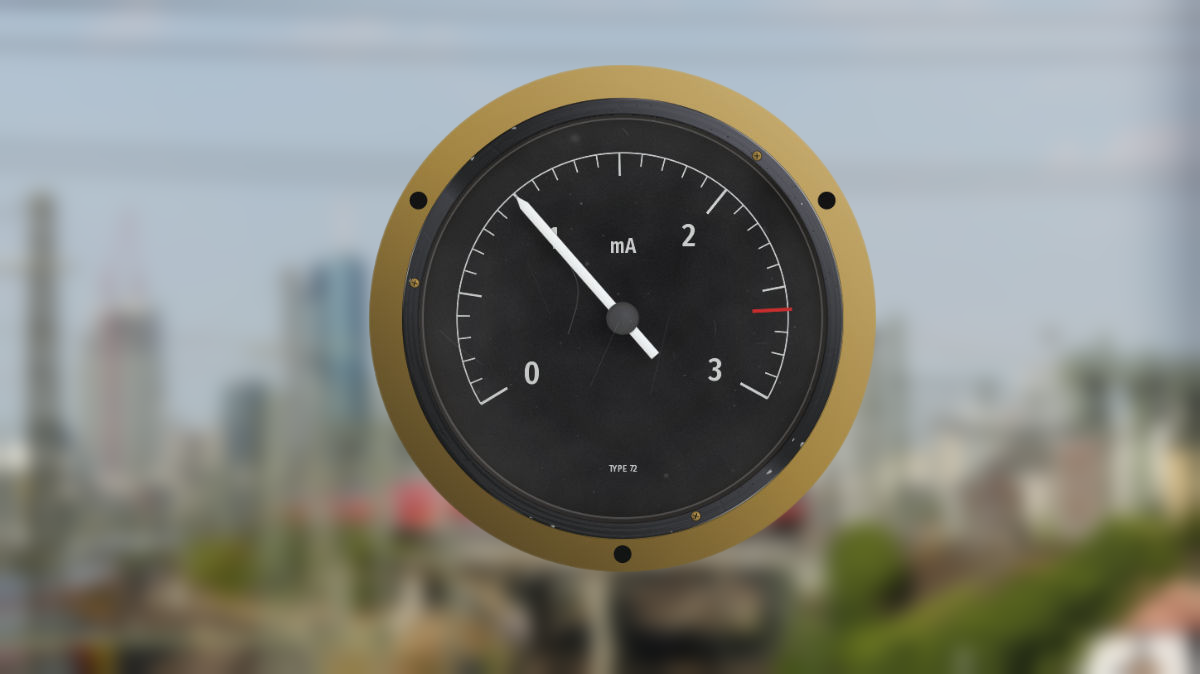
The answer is 1 mA
